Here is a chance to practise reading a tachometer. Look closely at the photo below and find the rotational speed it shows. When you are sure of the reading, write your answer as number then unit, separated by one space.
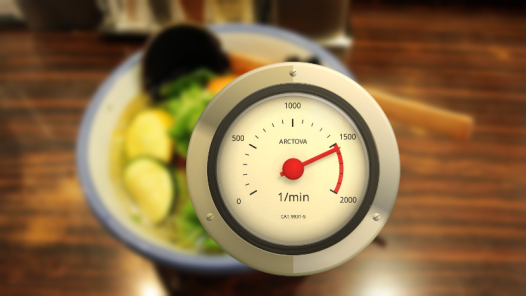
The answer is 1550 rpm
